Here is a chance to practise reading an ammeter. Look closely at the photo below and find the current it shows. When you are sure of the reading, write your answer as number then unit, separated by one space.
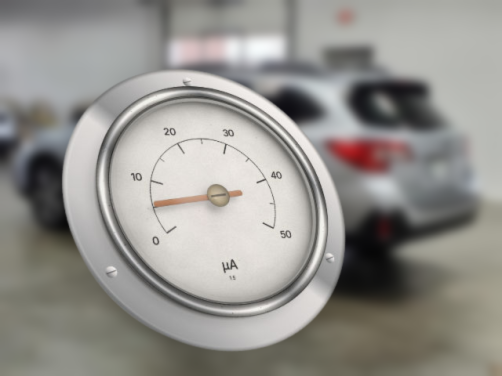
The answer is 5 µA
